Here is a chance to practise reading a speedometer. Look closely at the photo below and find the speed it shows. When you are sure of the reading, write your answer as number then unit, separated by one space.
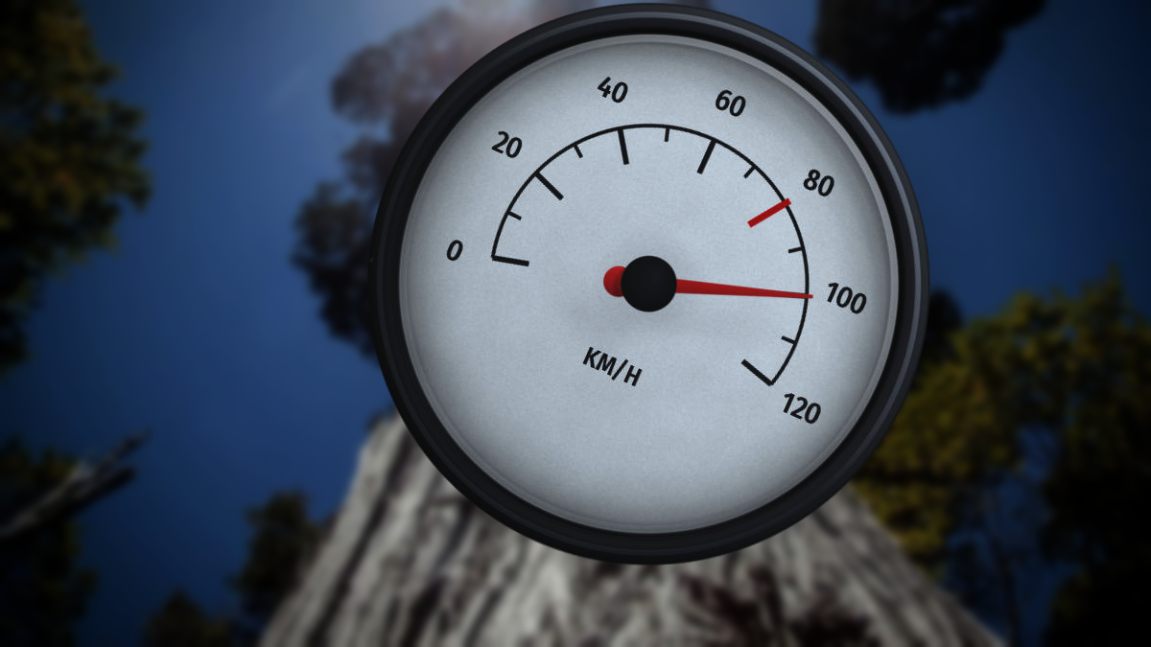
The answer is 100 km/h
